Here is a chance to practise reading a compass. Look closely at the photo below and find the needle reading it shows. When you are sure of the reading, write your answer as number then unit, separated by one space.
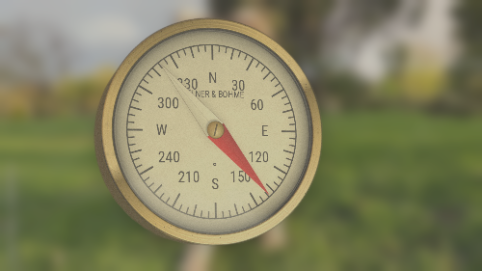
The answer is 140 °
